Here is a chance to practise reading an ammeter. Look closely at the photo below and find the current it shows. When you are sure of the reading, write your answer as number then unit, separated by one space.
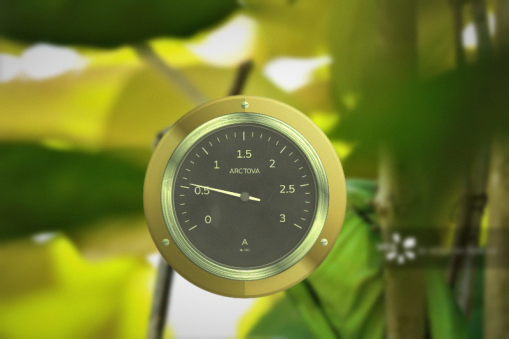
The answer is 0.55 A
